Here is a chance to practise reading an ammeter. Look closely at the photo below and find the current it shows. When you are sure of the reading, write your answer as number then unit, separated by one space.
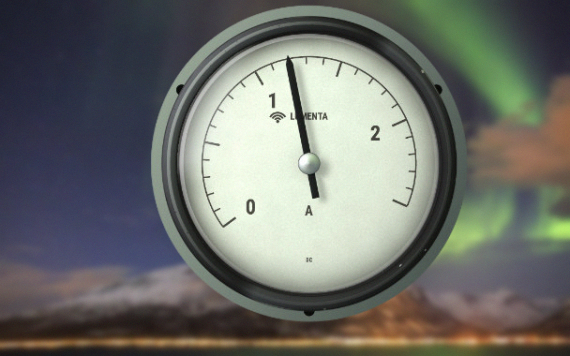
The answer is 1.2 A
